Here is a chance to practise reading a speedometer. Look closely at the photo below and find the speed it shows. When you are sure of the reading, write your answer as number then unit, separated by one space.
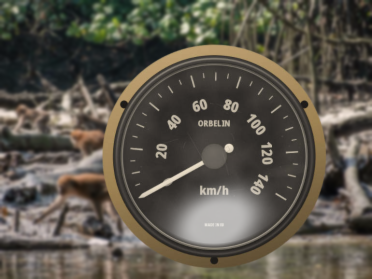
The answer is 0 km/h
